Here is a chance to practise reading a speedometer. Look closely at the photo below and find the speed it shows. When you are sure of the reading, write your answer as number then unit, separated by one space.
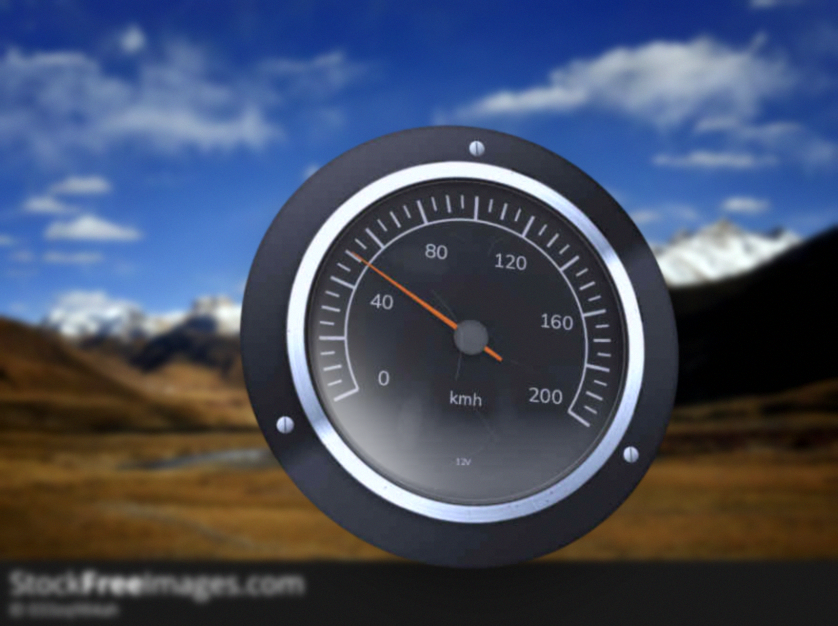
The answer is 50 km/h
